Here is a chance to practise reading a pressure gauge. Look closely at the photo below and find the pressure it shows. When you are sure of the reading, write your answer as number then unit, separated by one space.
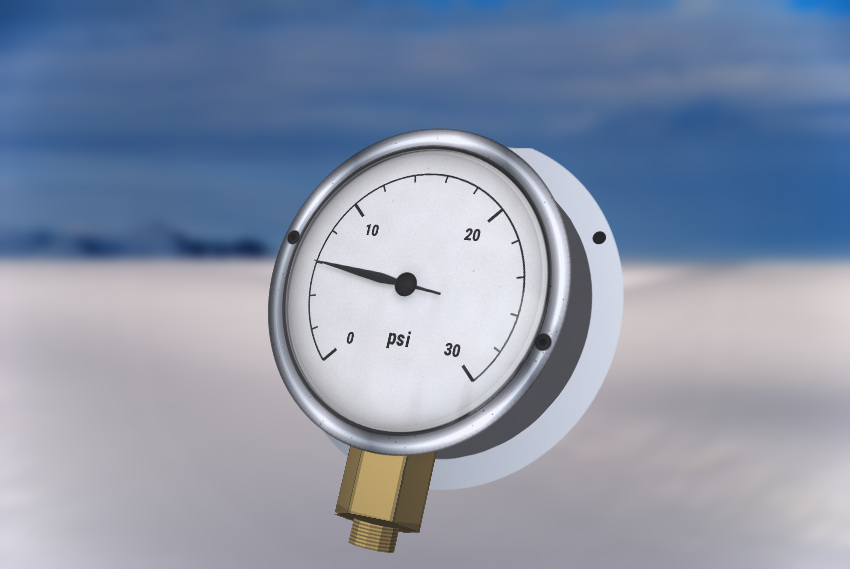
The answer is 6 psi
